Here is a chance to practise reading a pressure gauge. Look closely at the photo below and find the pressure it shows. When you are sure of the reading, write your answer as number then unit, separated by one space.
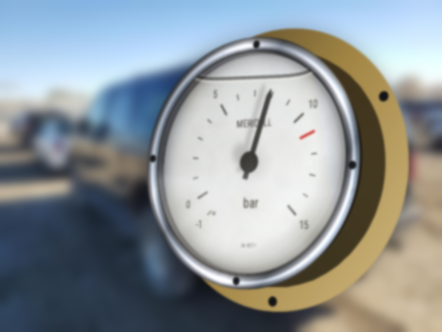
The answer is 8 bar
